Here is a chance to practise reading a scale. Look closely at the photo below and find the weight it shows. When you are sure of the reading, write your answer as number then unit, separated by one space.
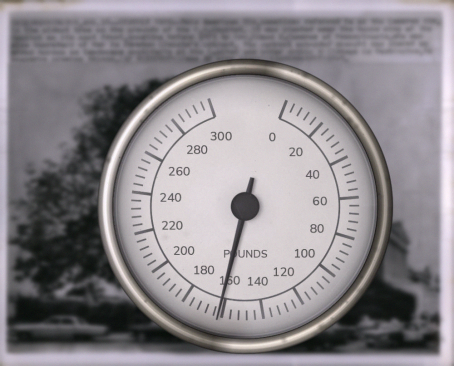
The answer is 162 lb
